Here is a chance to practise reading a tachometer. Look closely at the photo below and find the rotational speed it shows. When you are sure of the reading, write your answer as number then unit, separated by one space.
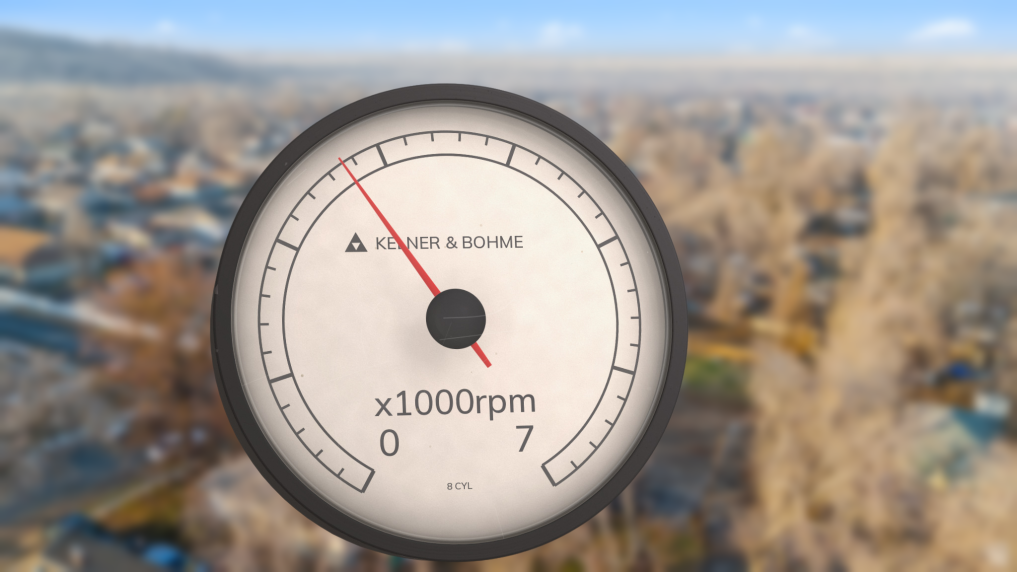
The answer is 2700 rpm
